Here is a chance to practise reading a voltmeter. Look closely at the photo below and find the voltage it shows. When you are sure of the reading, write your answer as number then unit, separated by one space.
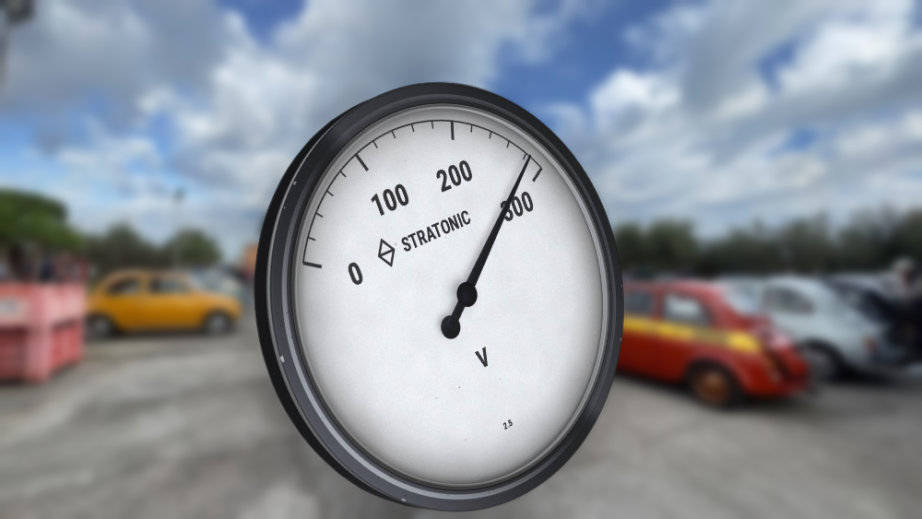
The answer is 280 V
